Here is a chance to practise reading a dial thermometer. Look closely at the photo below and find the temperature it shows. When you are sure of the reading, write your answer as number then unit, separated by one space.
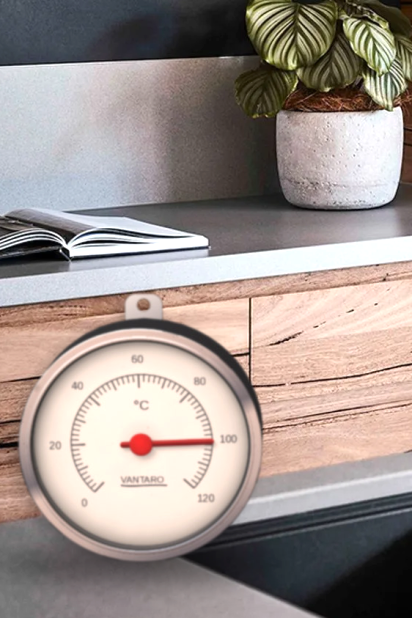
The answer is 100 °C
